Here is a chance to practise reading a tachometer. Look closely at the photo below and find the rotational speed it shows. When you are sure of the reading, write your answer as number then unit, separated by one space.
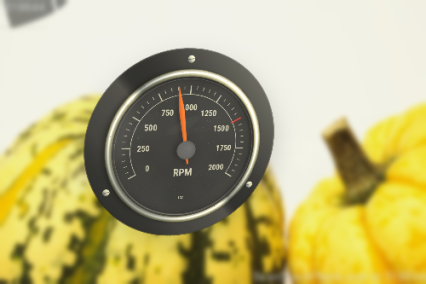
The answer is 900 rpm
